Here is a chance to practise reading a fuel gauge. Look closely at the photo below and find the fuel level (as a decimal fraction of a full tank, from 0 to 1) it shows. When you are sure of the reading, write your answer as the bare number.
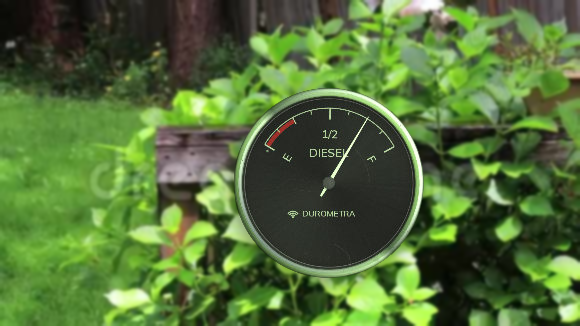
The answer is 0.75
